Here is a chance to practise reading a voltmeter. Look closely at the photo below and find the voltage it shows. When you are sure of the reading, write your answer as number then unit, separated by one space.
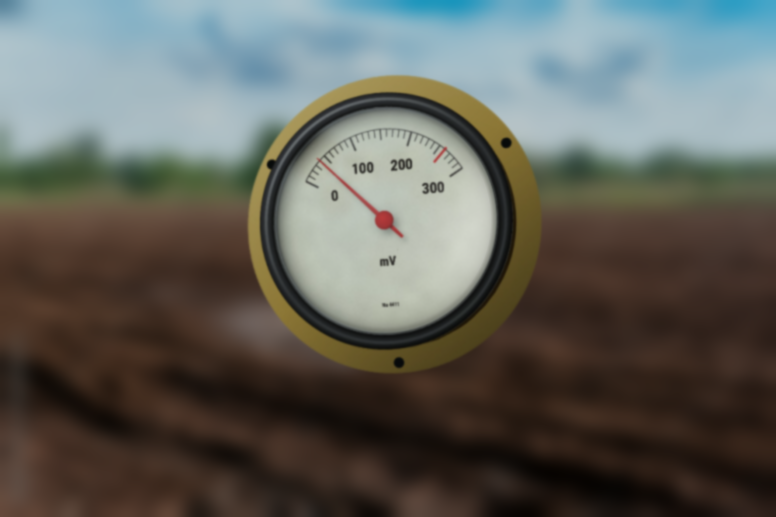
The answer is 40 mV
